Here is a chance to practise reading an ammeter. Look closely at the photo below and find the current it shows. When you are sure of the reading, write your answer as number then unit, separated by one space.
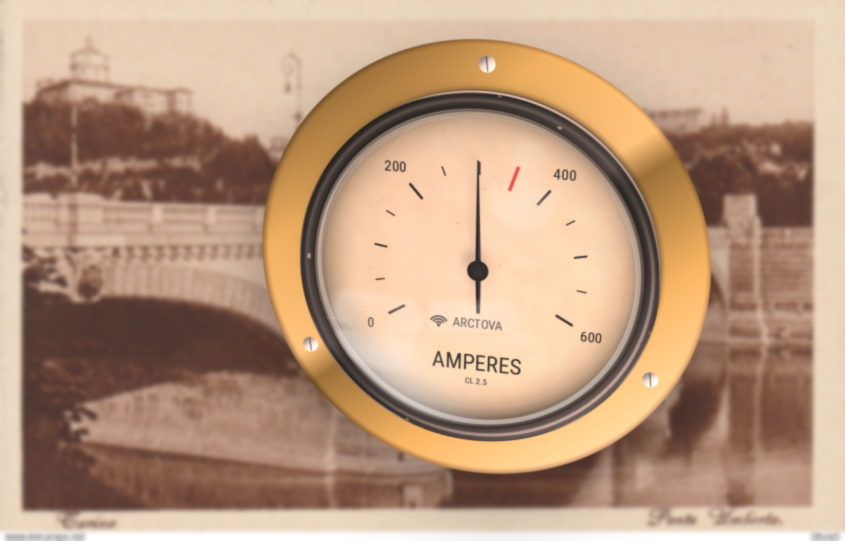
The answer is 300 A
